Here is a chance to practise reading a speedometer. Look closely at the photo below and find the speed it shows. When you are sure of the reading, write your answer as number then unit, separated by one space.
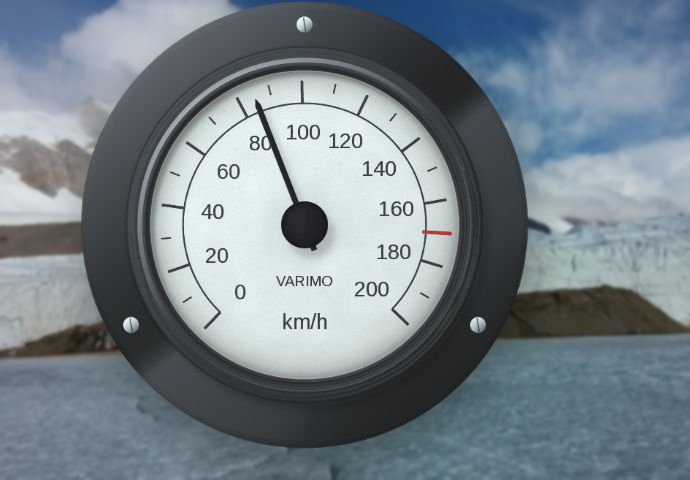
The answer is 85 km/h
